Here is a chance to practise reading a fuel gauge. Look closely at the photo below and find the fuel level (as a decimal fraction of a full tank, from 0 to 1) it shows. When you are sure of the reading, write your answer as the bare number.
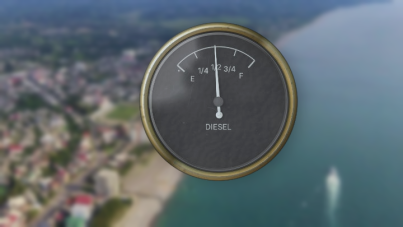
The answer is 0.5
